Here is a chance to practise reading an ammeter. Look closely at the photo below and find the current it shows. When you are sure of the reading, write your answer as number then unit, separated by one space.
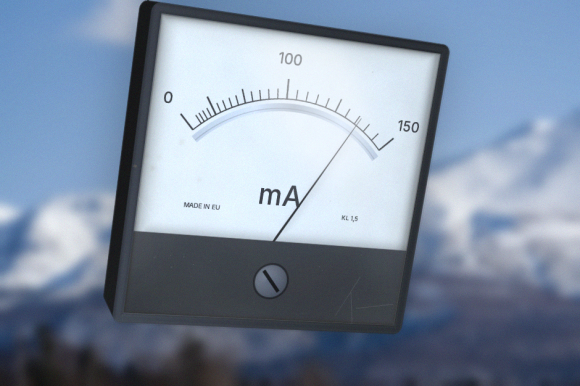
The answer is 135 mA
